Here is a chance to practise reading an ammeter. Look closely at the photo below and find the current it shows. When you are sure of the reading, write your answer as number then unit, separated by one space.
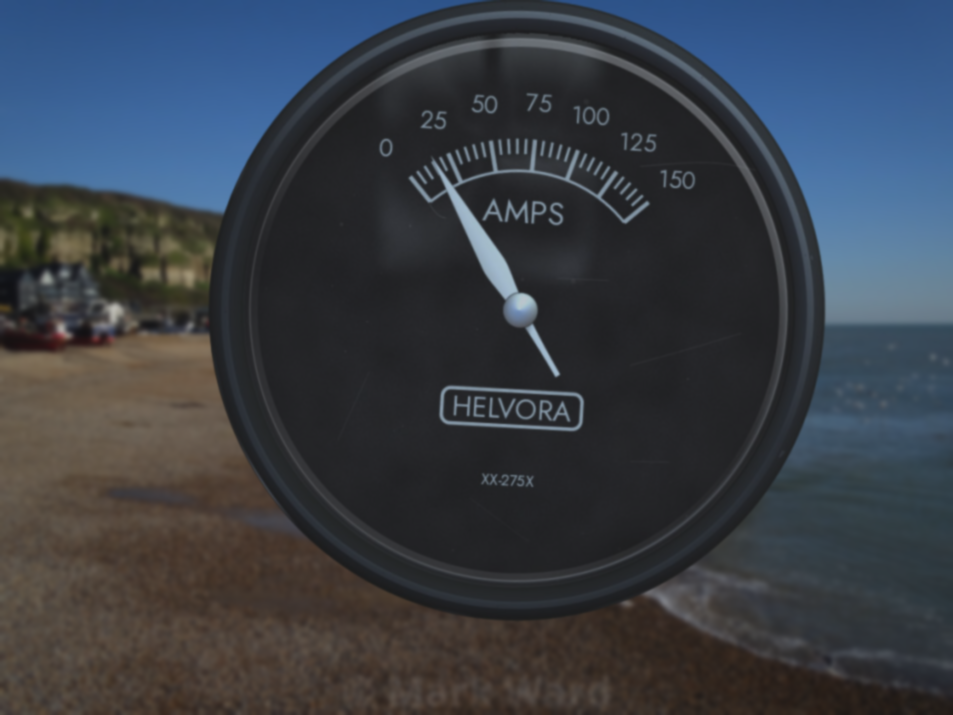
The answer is 15 A
